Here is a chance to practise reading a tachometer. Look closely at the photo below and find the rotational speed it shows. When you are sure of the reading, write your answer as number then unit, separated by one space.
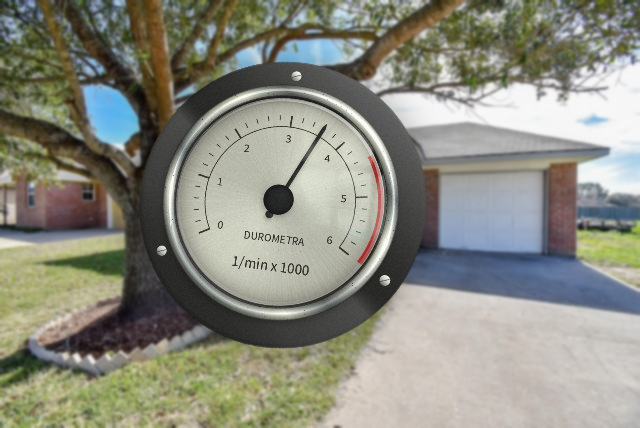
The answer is 3600 rpm
